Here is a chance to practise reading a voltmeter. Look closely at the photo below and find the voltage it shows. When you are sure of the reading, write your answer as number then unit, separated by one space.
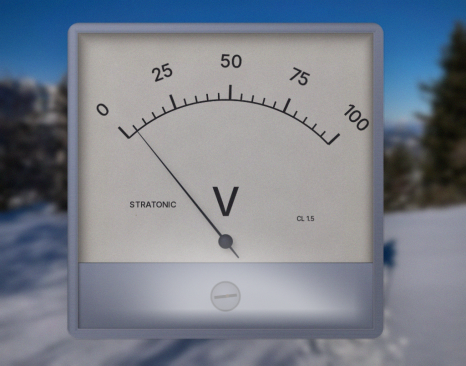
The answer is 5 V
